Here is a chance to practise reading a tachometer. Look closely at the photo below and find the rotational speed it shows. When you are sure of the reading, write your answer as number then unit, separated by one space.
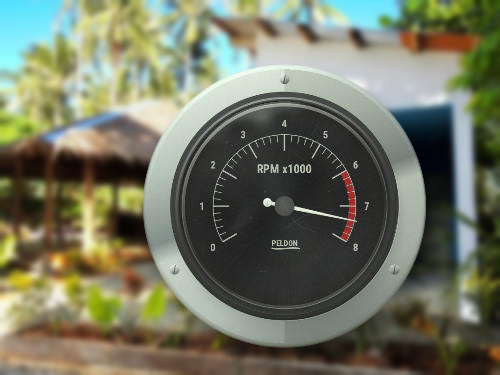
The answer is 7400 rpm
